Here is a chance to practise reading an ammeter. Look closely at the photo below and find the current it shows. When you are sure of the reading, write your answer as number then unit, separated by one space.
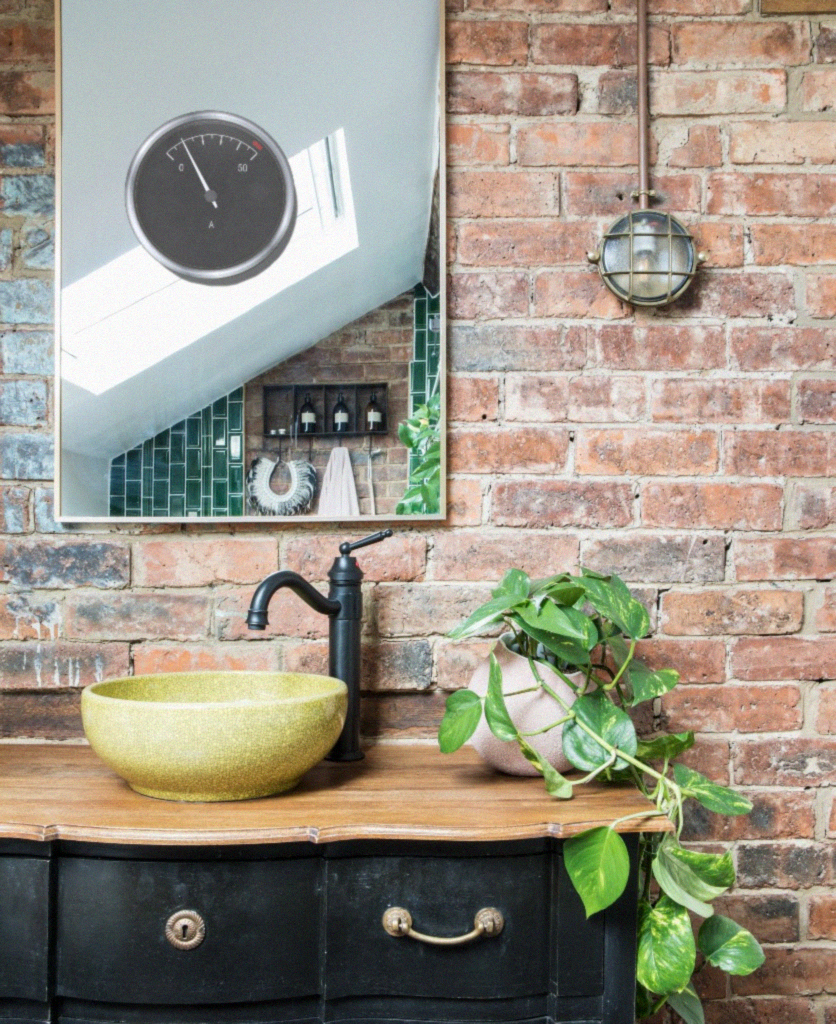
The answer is 10 A
